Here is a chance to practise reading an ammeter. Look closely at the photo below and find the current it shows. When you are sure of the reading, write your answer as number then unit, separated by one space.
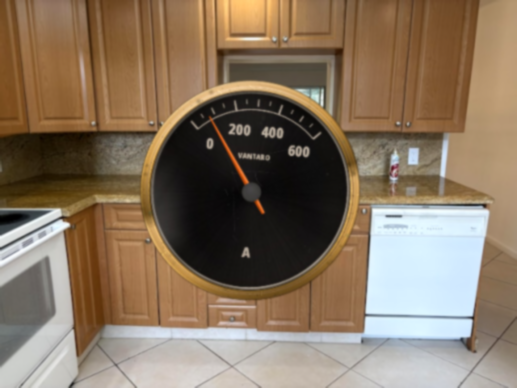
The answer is 75 A
